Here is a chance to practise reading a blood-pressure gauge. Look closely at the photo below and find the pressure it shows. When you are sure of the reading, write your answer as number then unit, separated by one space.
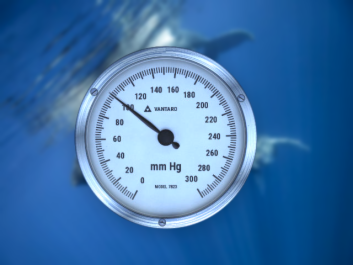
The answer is 100 mmHg
